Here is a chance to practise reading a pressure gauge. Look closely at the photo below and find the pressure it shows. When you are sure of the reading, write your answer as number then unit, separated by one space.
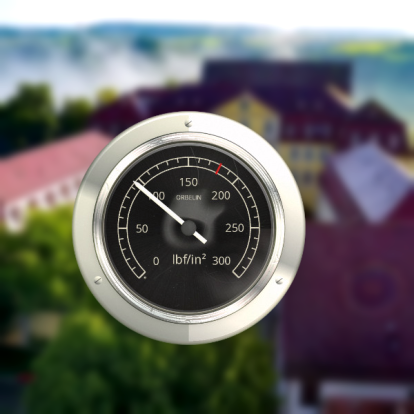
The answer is 95 psi
